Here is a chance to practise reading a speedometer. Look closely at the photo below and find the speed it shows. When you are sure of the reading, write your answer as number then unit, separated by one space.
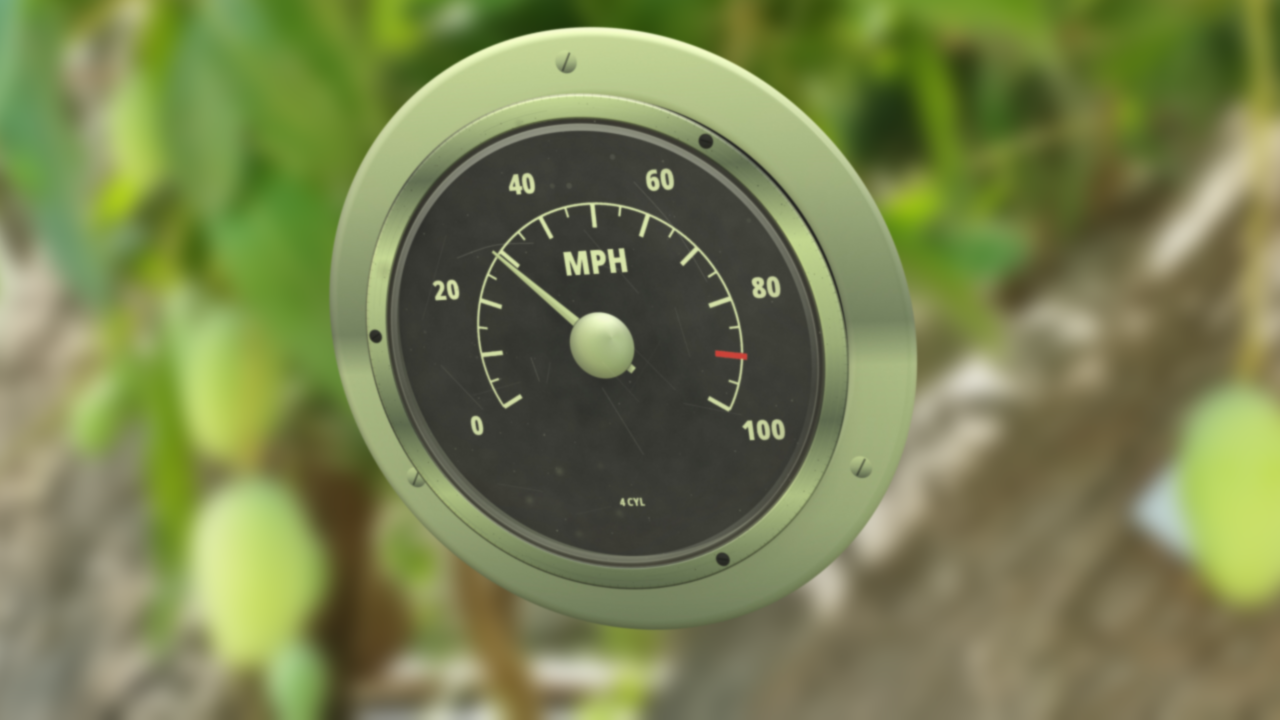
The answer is 30 mph
